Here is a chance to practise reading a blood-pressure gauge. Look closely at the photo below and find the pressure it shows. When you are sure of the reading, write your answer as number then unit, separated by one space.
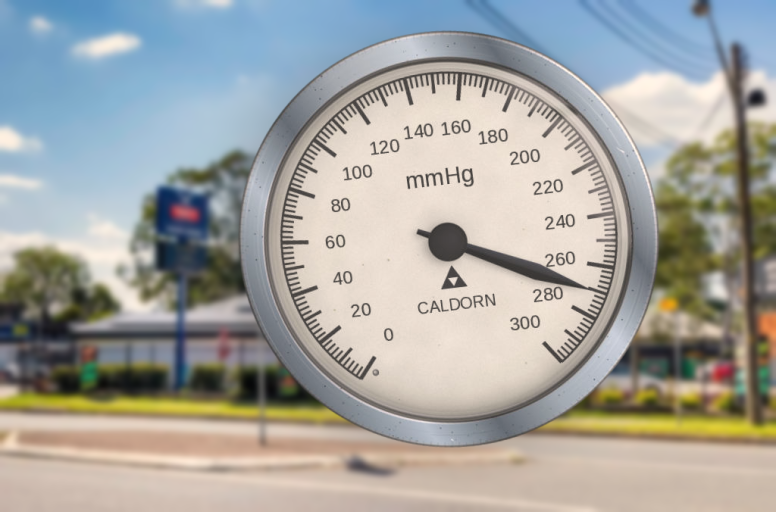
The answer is 270 mmHg
